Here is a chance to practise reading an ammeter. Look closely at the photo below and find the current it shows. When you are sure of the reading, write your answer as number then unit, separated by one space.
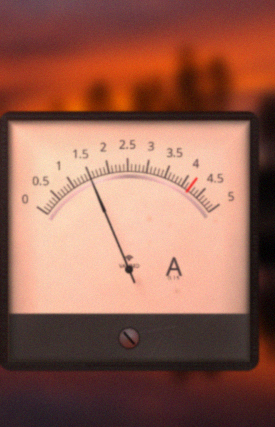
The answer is 1.5 A
